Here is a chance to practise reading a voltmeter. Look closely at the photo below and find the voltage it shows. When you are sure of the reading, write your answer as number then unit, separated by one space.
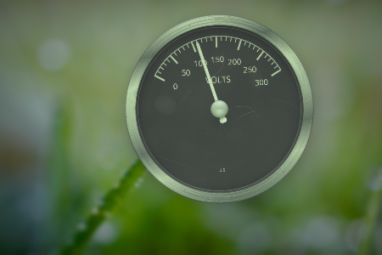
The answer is 110 V
